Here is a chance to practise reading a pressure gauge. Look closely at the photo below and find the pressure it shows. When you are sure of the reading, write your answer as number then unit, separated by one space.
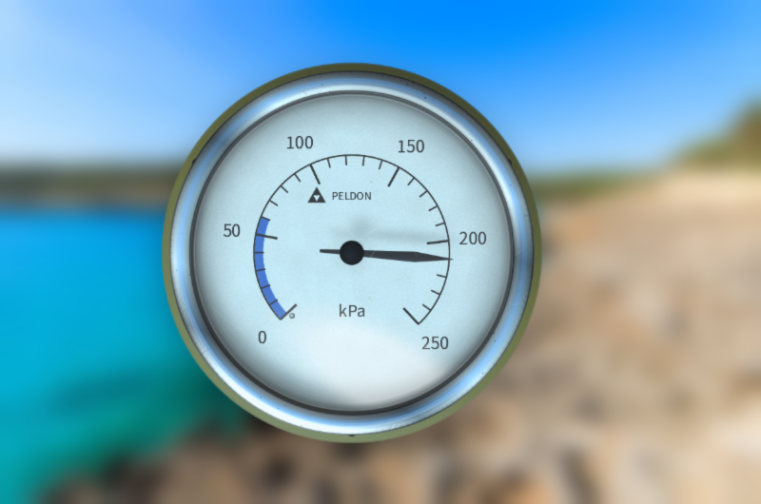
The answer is 210 kPa
